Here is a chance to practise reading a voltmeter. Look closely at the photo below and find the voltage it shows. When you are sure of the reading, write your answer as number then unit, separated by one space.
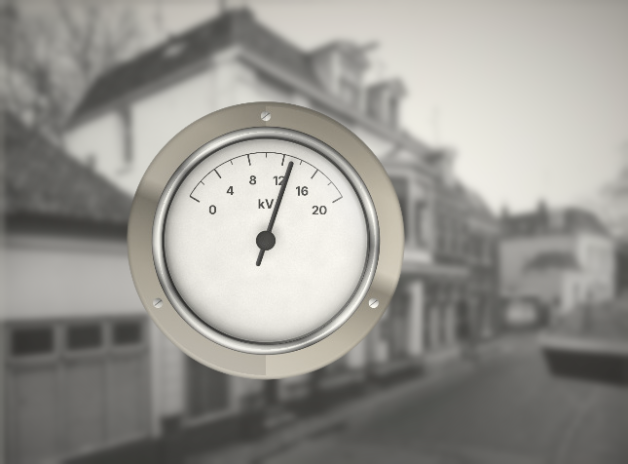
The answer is 13 kV
